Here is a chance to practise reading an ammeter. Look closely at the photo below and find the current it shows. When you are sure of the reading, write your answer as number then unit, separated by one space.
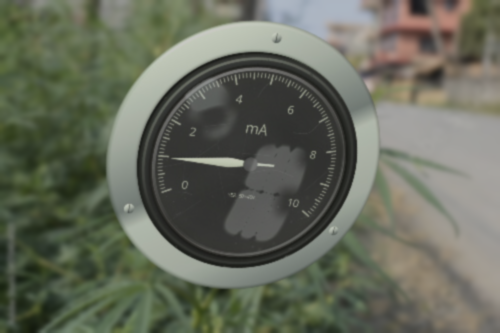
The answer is 1 mA
